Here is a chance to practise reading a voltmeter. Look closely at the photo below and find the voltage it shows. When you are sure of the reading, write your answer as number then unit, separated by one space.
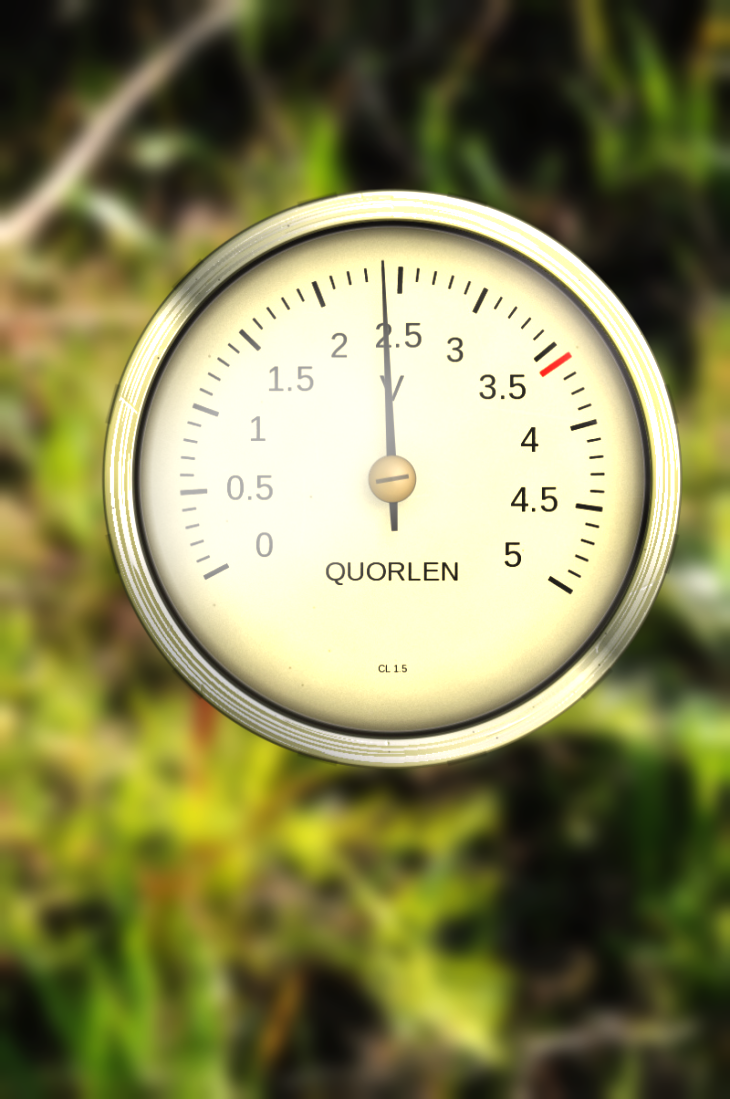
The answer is 2.4 V
